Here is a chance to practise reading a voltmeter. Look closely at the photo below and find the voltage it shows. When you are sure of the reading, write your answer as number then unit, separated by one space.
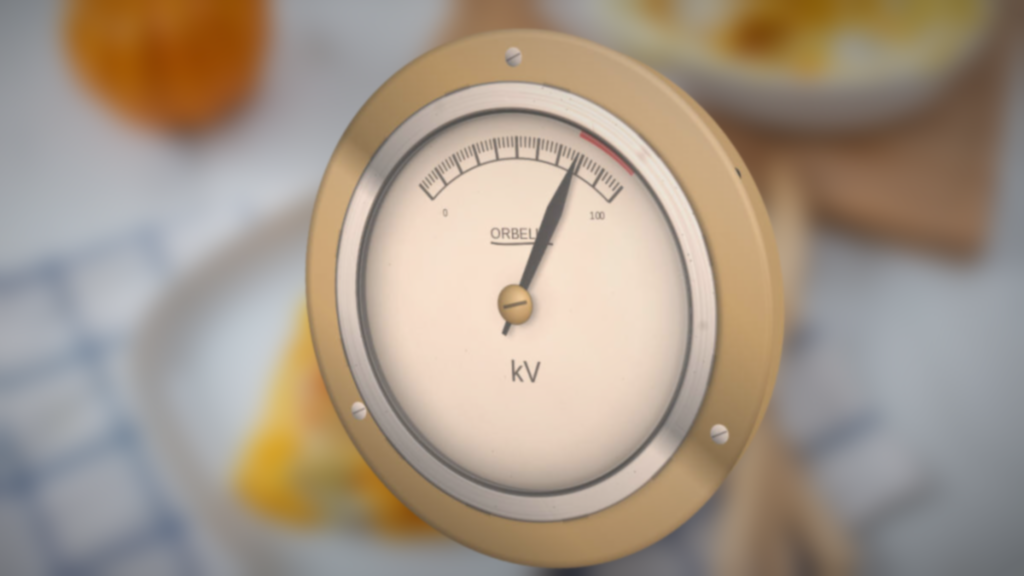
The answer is 80 kV
